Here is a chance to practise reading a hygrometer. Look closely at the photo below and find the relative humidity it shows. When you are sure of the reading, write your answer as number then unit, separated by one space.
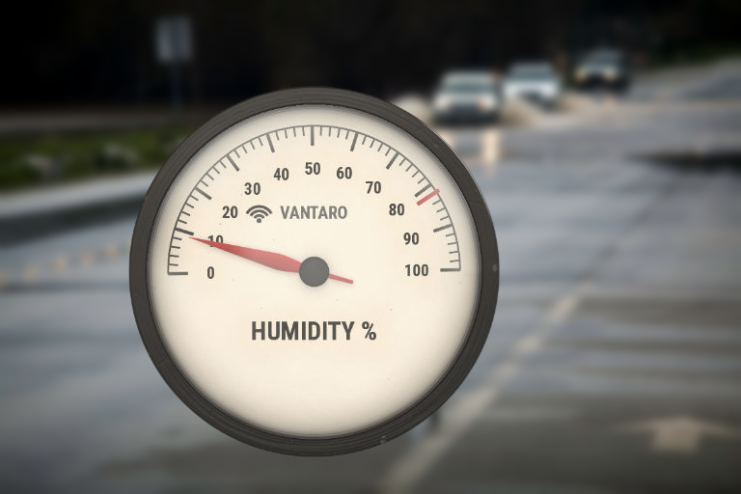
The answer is 9 %
